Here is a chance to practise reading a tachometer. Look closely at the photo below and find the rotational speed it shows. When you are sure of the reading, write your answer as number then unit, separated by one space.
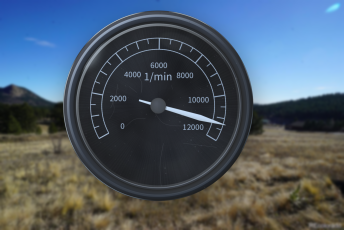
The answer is 11250 rpm
